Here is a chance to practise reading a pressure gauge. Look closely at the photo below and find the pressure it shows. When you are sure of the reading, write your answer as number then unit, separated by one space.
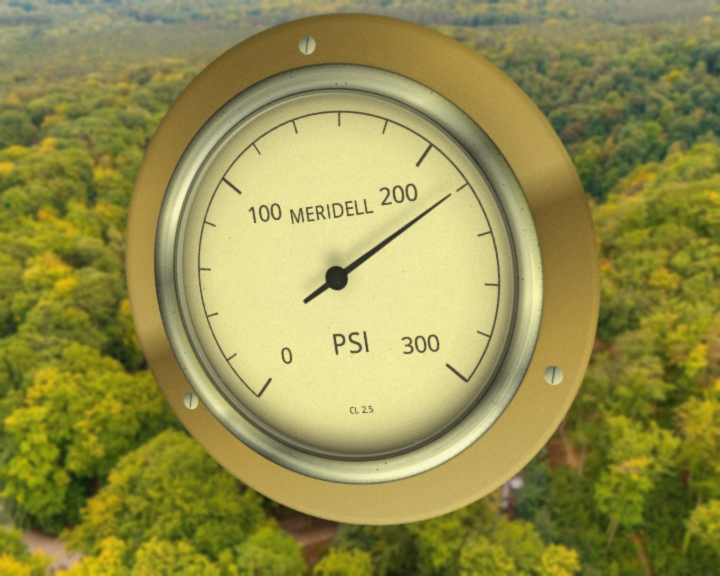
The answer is 220 psi
